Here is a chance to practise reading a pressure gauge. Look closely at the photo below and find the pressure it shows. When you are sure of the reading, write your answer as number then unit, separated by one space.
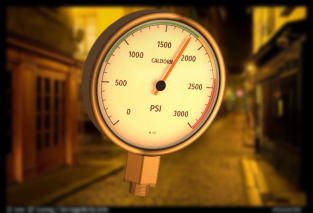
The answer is 1800 psi
